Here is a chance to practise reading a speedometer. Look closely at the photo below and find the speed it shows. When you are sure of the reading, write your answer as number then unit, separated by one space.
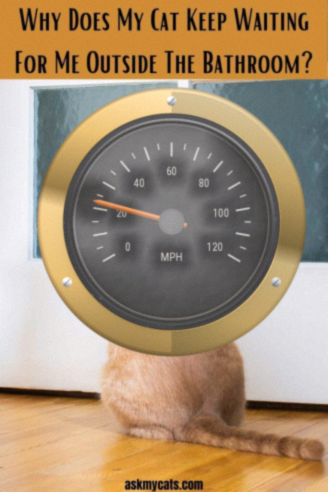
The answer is 22.5 mph
